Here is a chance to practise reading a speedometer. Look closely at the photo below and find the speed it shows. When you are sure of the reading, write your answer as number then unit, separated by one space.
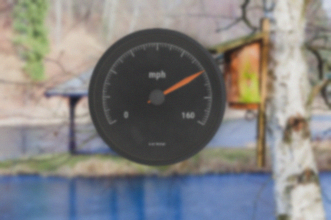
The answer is 120 mph
